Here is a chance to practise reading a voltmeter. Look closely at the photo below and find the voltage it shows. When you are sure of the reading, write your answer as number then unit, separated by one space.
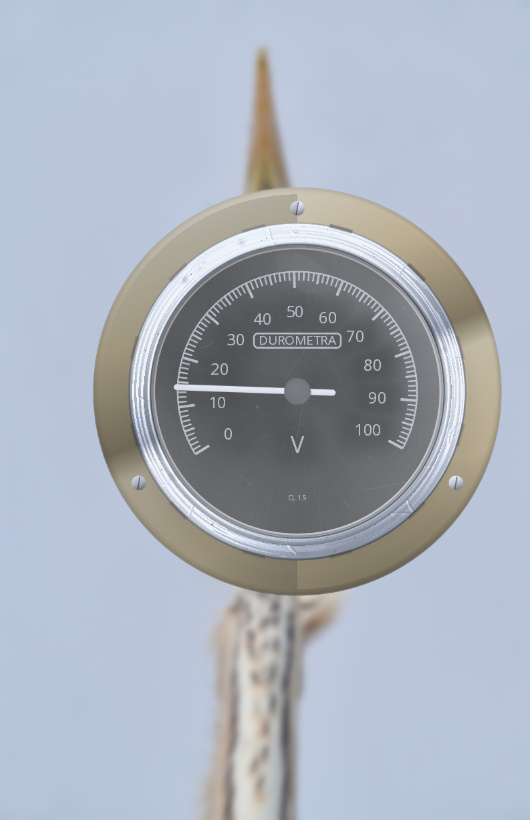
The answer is 14 V
